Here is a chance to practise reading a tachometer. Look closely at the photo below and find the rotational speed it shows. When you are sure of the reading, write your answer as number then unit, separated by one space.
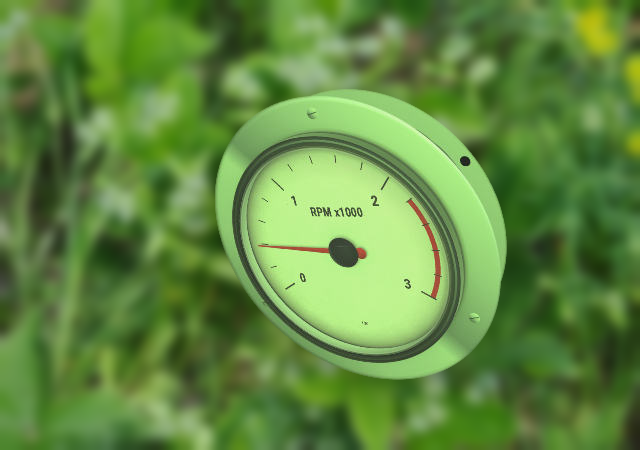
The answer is 400 rpm
